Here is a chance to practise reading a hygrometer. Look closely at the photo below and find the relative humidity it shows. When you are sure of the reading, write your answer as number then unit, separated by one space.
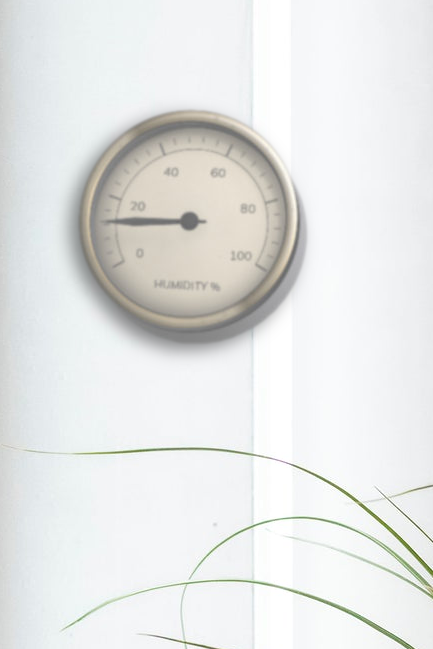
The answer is 12 %
